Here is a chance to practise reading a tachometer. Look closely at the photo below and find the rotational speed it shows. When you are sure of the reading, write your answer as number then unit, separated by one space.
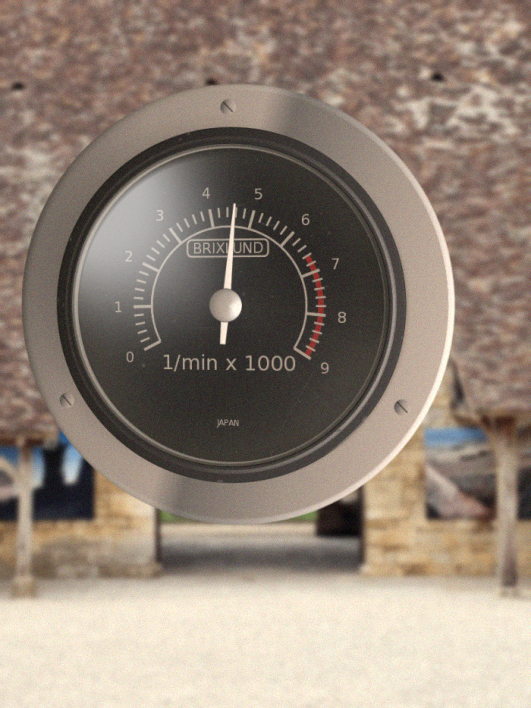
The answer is 4600 rpm
